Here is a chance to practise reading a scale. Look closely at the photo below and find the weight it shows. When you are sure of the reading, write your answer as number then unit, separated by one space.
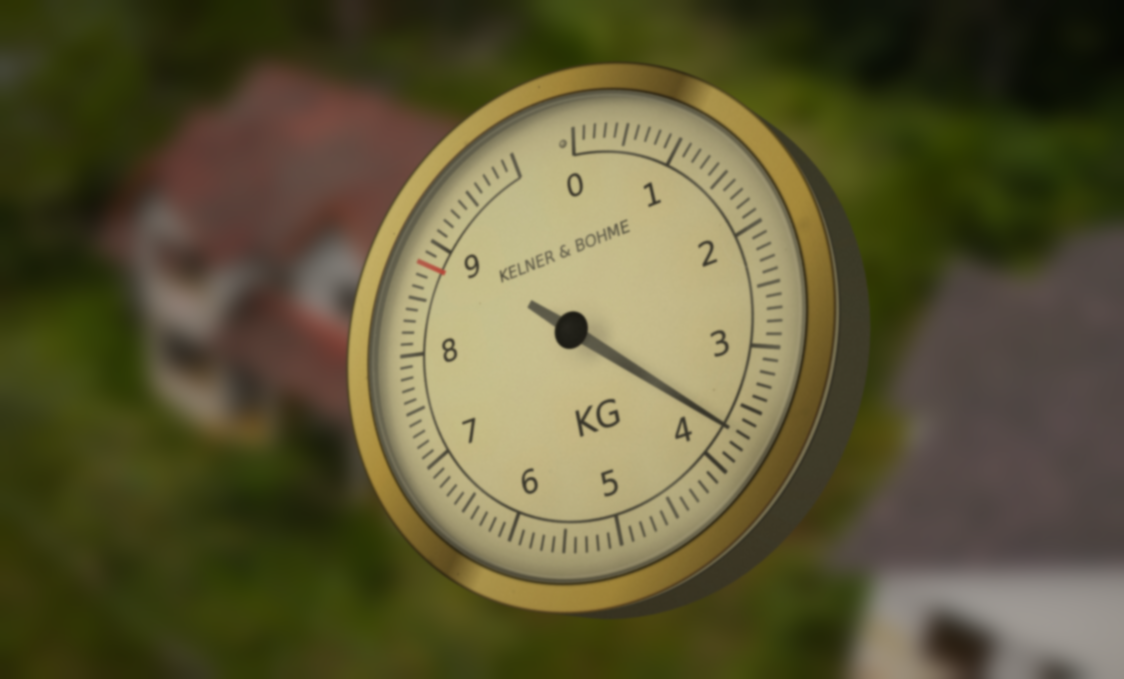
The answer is 3.7 kg
